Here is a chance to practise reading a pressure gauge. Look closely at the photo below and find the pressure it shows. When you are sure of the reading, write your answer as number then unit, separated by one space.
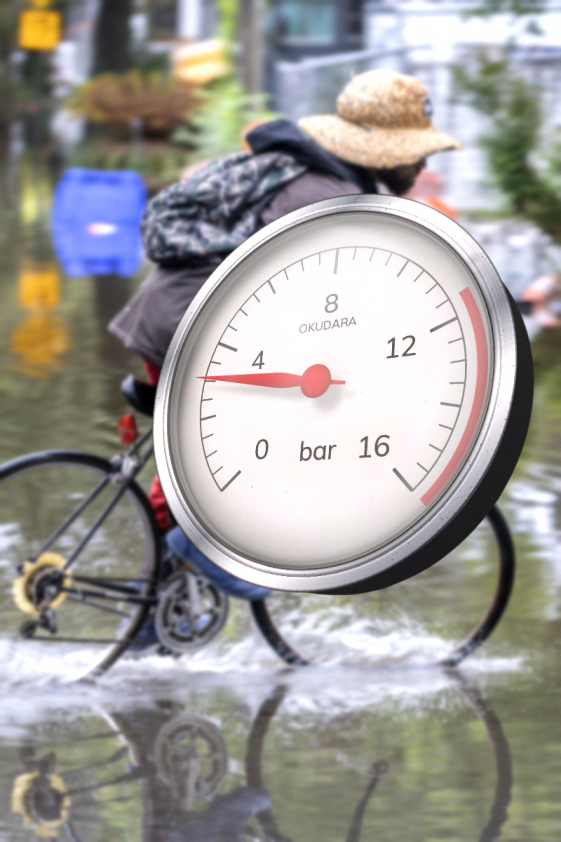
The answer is 3 bar
